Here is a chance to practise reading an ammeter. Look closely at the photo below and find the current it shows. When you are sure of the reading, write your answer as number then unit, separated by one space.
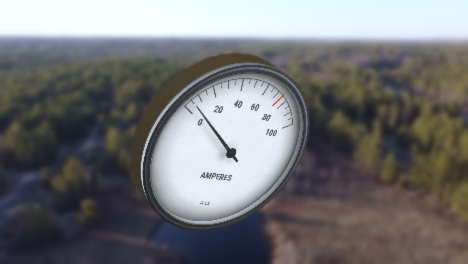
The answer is 5 A
